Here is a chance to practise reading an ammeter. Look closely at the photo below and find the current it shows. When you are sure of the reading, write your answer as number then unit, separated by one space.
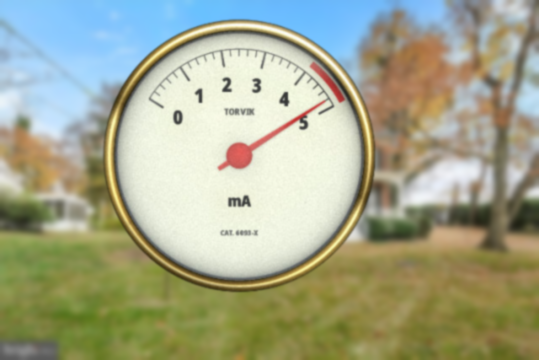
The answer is 4.8 mA
